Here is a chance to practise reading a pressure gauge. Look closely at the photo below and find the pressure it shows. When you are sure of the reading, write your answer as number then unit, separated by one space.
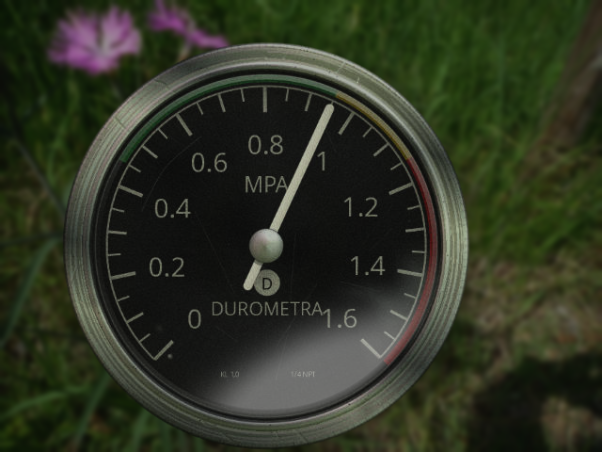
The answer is 0.95 MPa
